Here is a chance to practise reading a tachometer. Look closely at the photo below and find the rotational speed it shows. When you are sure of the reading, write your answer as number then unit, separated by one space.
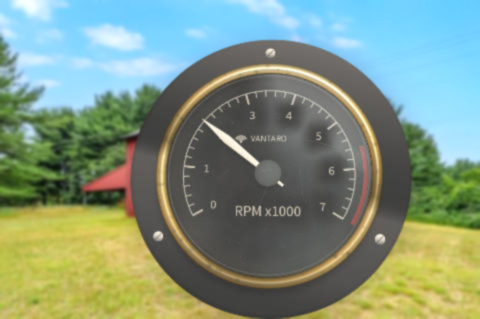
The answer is 2000 rpm
